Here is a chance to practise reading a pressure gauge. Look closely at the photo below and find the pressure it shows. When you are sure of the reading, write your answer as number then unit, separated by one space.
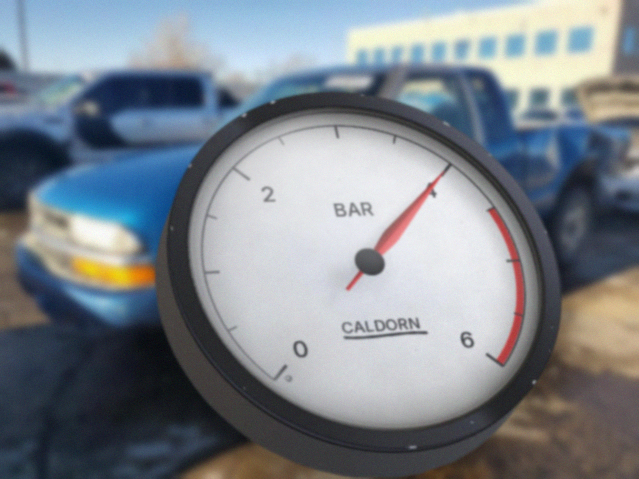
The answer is 4 bar
